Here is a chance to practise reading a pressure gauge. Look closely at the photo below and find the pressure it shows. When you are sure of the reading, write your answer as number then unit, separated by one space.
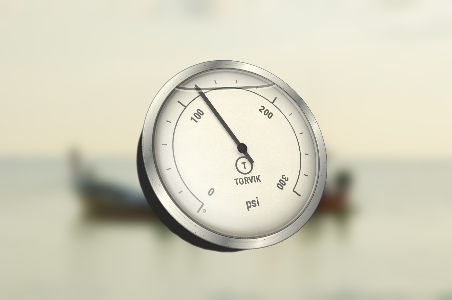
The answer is 120 psi
